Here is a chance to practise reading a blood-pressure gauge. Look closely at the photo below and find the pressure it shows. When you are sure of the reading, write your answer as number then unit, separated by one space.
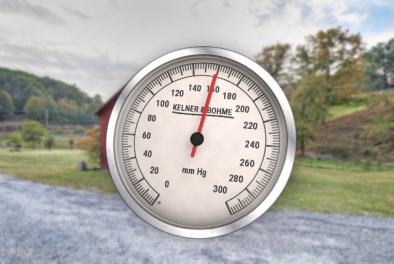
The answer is 160 mmHg
